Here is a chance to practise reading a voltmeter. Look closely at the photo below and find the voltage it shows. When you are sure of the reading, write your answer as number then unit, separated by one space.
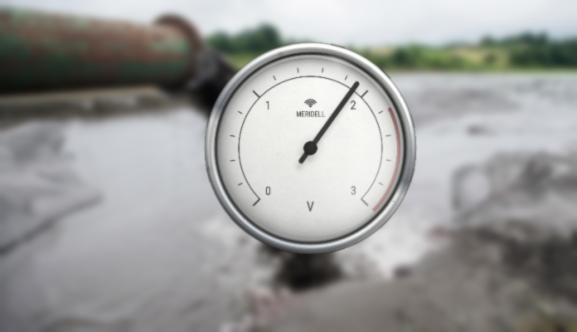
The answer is 1.9 V
